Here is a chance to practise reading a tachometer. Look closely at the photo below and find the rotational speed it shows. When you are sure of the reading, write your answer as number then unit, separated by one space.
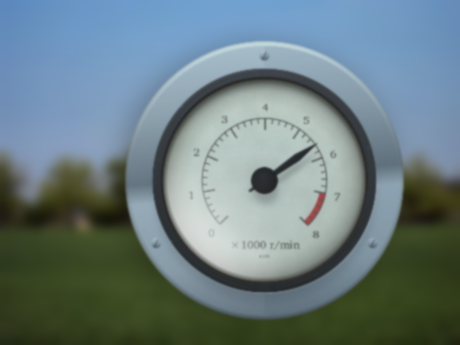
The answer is 5600 rpm
